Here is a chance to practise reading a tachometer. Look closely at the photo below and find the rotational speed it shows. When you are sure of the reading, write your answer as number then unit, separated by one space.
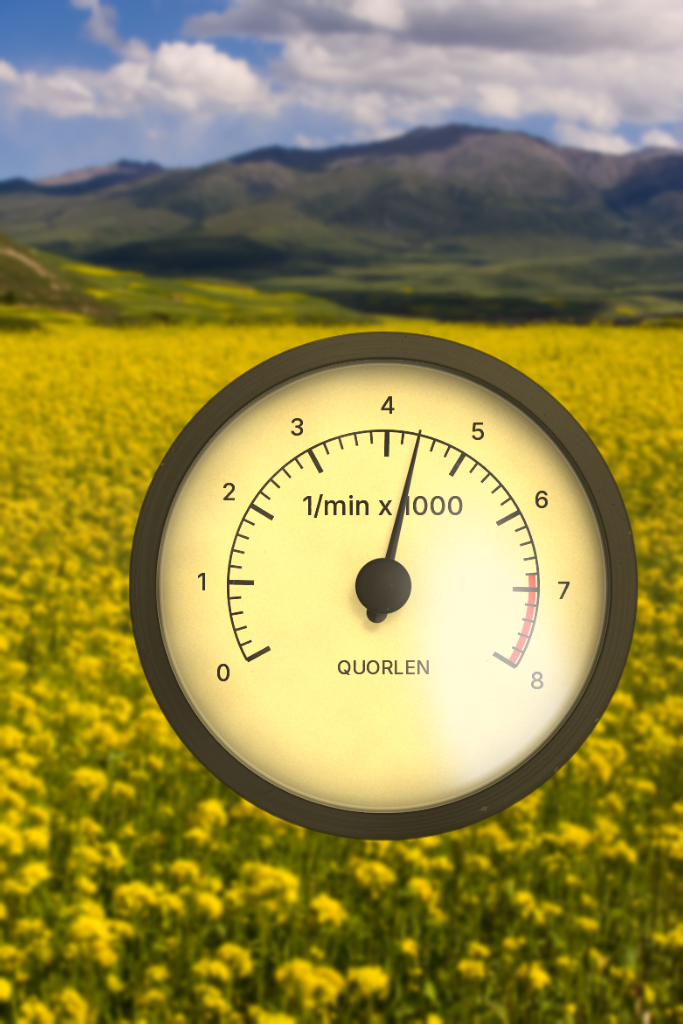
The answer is 4400 rpm
